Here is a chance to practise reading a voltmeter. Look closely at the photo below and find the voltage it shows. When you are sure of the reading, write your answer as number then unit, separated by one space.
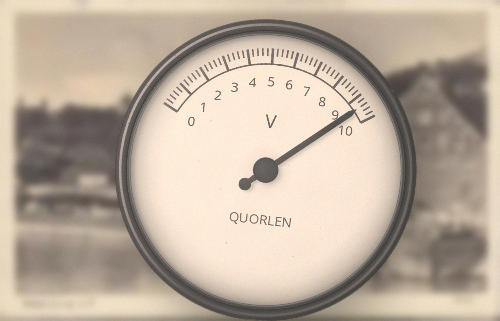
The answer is 9.4 V
